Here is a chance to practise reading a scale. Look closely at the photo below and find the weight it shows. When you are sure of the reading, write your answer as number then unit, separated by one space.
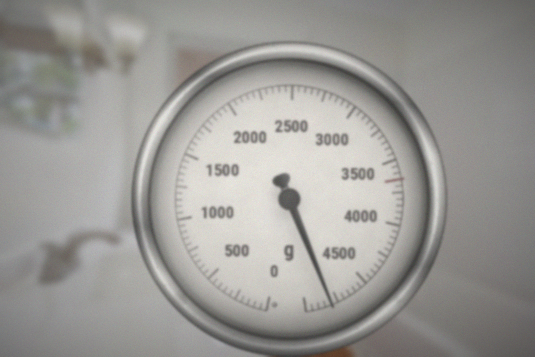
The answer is 4800 g
